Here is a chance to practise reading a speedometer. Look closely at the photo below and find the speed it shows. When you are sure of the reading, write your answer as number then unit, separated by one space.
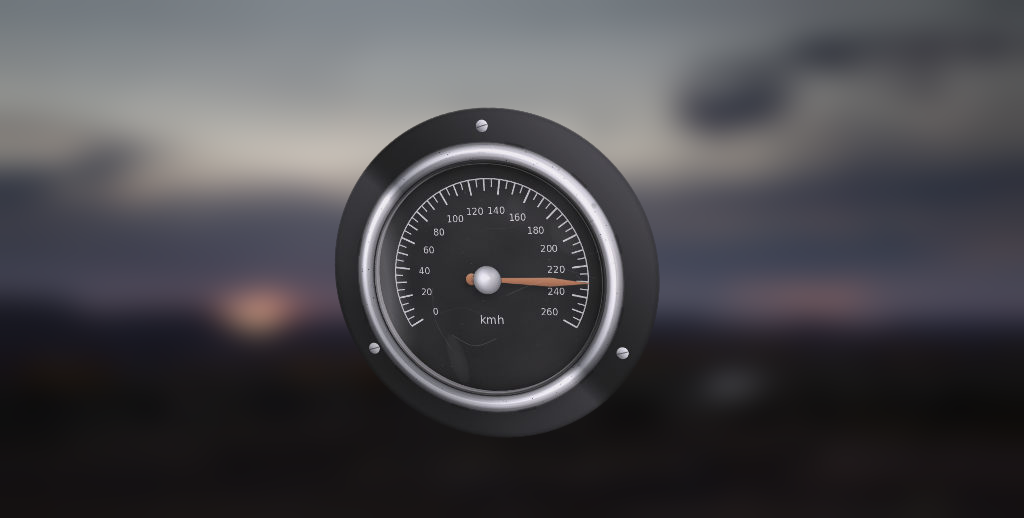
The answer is 230 km/h
